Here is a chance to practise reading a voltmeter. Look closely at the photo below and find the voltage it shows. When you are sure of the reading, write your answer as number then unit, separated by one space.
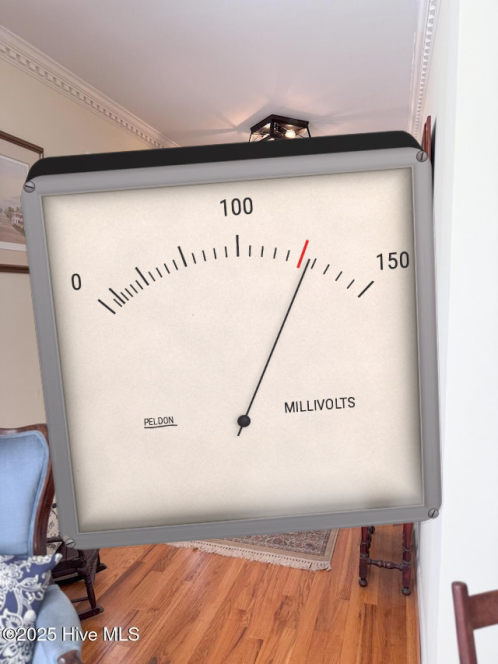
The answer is 127.5 mV
